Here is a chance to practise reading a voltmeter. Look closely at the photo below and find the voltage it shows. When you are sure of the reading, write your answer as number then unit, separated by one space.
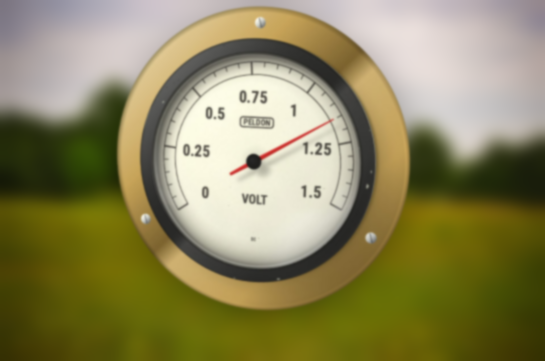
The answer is 1.15 V
